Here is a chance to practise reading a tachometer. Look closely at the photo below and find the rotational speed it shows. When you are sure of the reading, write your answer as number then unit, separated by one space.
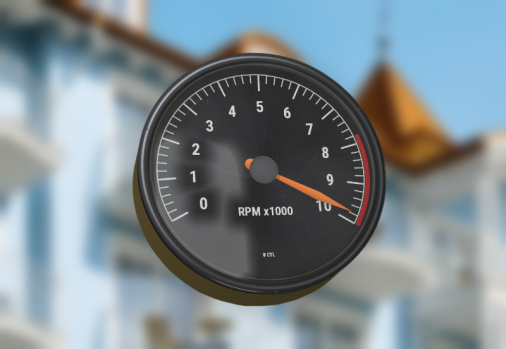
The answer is 9800 rpm
